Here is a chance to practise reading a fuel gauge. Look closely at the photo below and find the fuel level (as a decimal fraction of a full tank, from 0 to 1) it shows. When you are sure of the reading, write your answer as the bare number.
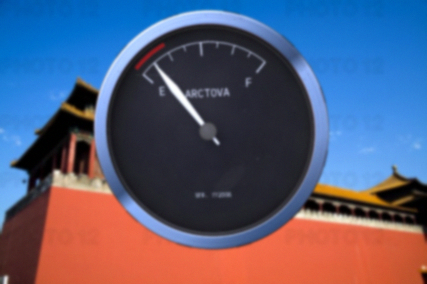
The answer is 0.125
